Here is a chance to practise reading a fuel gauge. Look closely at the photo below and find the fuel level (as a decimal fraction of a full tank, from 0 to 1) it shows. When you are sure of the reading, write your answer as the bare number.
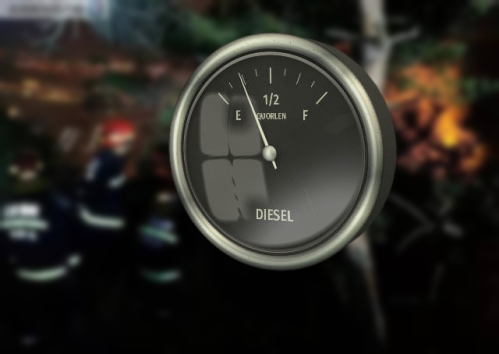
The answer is 0.25
